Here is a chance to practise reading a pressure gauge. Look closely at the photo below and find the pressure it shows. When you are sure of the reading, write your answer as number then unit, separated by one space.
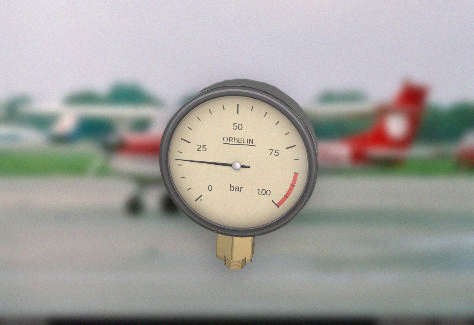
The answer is 17.5 bar
